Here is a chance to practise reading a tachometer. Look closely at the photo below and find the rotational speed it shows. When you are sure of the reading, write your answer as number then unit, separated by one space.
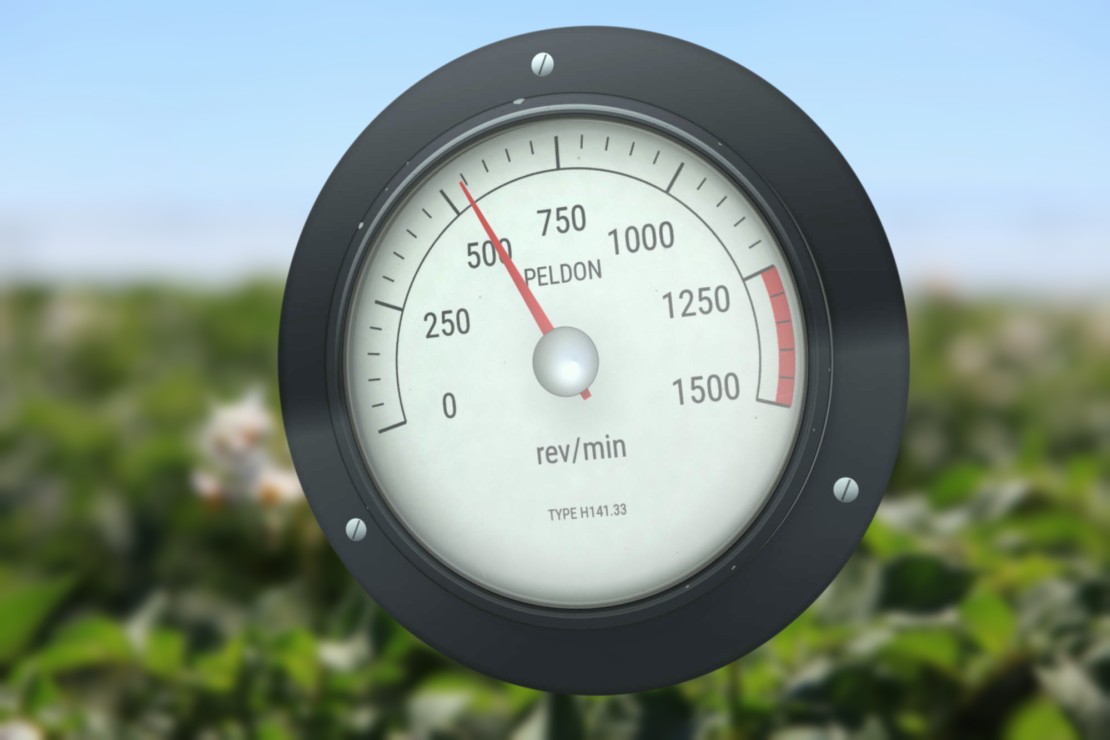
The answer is 550 rpm
